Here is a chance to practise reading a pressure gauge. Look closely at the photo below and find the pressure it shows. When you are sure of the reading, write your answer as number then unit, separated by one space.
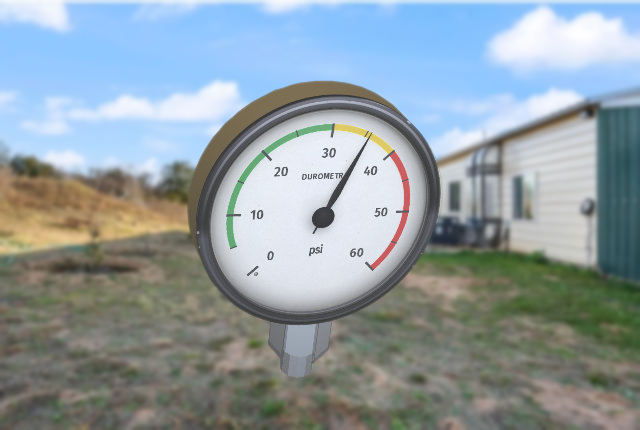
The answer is 35 psi
